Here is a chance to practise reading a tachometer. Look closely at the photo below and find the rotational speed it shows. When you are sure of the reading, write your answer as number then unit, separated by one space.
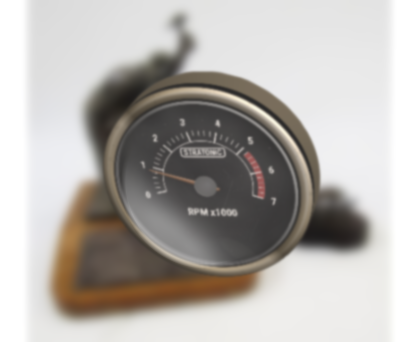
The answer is 1000 rpm
